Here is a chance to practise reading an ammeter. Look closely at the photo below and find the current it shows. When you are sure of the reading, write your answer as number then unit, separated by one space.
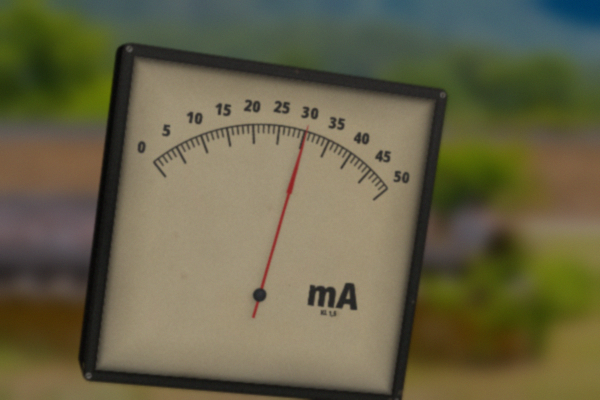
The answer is 30 mA
